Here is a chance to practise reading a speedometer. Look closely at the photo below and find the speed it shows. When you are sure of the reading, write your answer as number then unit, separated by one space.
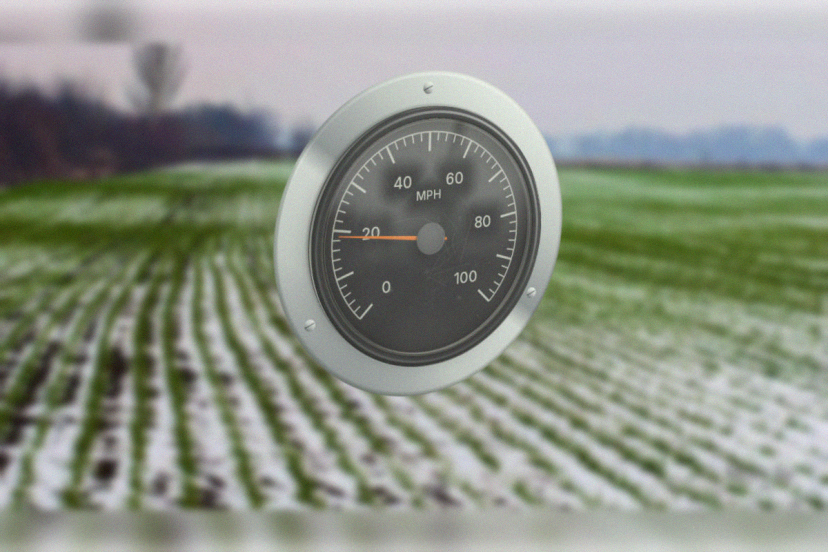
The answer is 19 mph
